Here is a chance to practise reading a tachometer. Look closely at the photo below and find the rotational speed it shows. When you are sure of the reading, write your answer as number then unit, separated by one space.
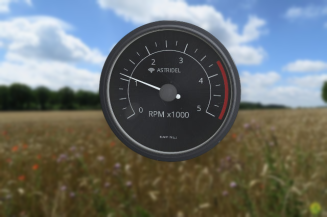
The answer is 1125 rpm
